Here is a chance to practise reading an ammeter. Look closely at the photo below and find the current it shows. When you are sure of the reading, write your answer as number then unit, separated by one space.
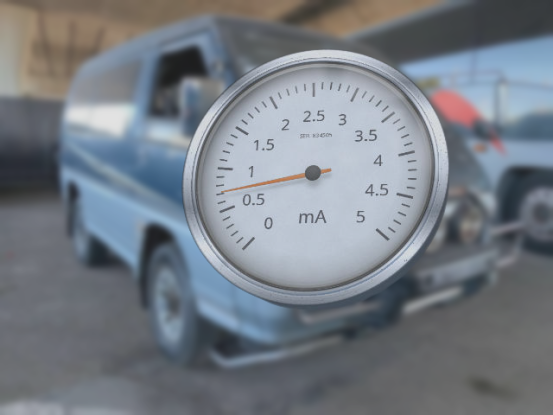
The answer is 0.7 mA
